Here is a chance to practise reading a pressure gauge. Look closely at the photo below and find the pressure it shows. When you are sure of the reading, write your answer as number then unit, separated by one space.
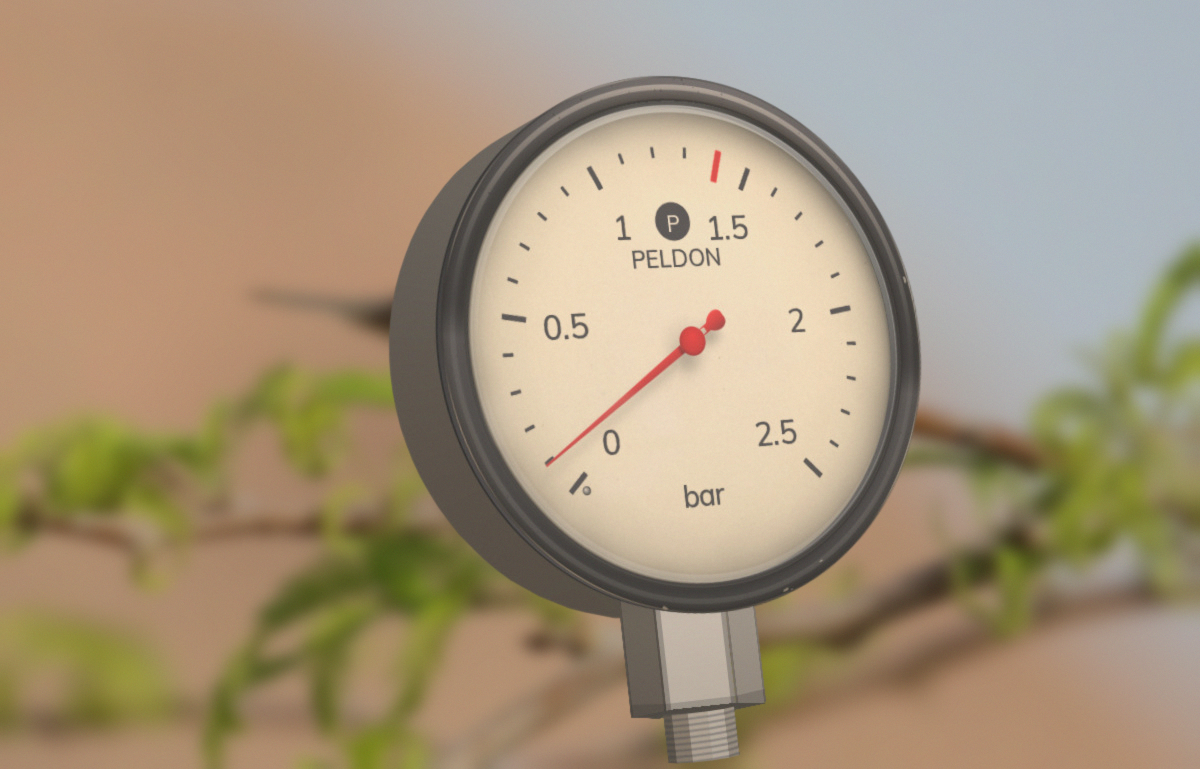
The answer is 0.1 bar
